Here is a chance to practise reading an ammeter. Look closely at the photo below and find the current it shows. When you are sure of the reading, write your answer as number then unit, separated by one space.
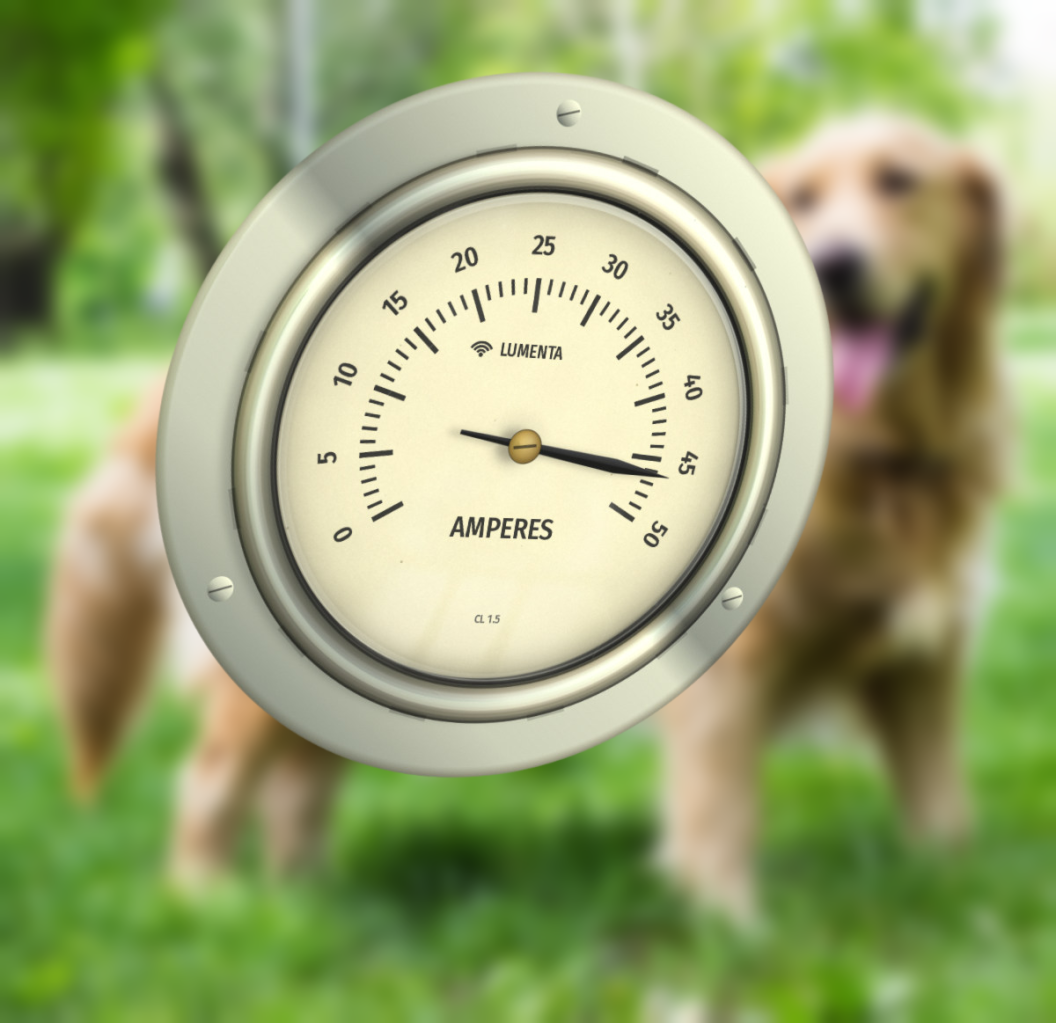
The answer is 46 A
